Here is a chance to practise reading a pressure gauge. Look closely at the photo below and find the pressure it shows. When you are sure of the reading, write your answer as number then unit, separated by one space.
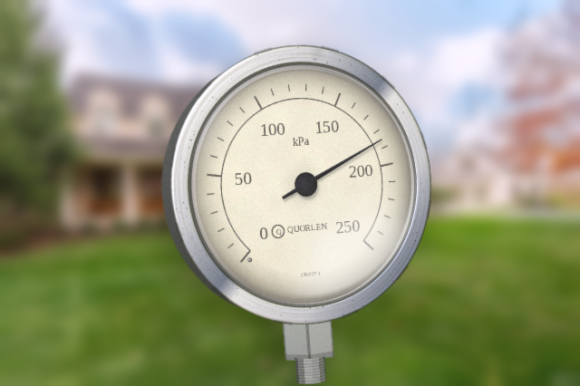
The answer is 185 kPa
